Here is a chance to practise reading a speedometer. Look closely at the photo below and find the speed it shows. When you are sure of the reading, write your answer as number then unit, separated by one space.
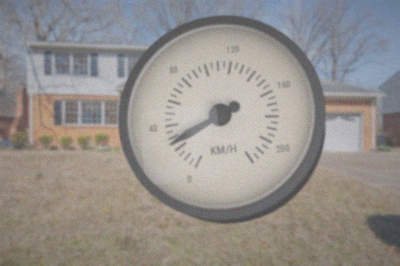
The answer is 25 km/h
